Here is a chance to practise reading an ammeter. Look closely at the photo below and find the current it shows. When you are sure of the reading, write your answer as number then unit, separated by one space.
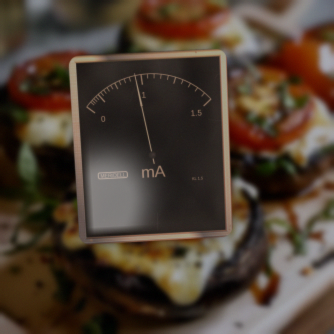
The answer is 0.95 mA
